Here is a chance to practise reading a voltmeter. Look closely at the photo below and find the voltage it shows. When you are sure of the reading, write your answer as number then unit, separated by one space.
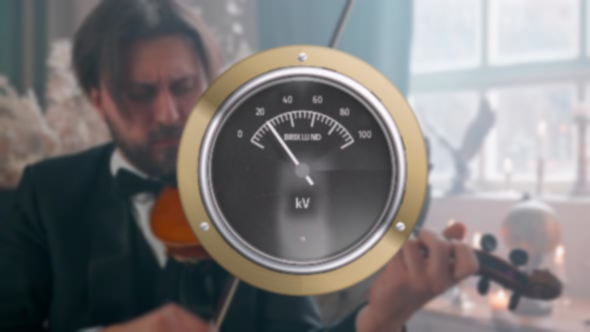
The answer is 20 kV
